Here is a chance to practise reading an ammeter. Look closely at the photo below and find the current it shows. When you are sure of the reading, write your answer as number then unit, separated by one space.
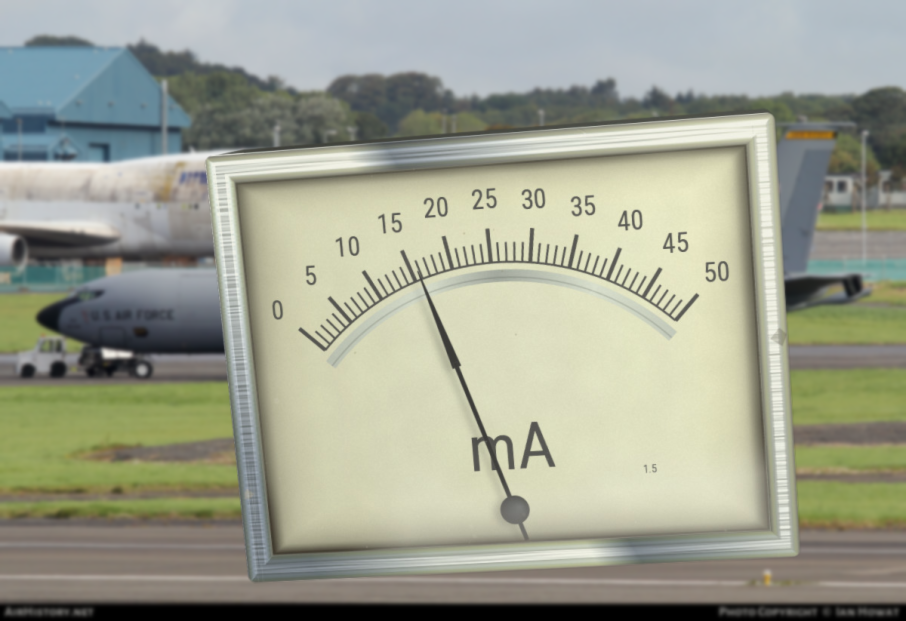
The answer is 16 mA
